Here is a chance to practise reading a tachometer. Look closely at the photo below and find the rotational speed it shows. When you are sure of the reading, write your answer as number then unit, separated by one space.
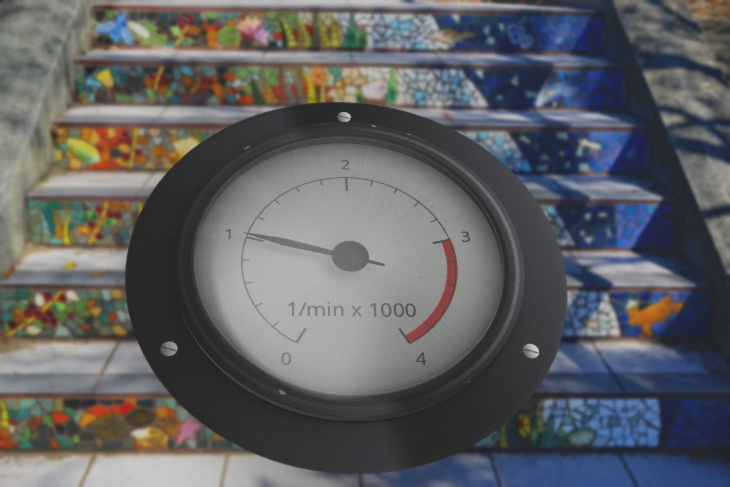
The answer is 1000 rpm
